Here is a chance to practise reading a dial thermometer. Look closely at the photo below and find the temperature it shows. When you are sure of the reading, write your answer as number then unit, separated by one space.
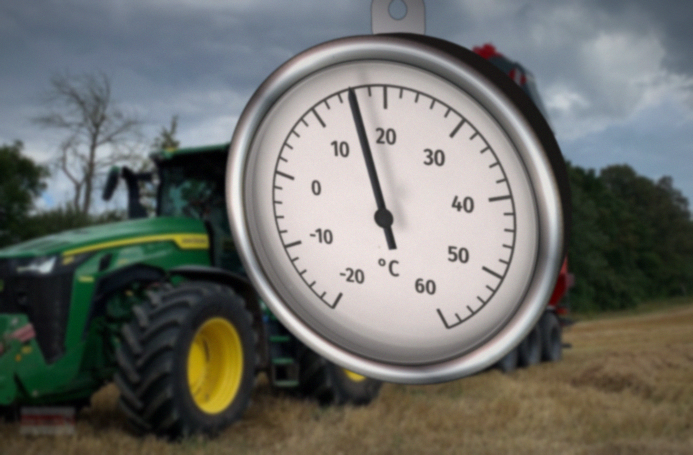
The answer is 16 °C
